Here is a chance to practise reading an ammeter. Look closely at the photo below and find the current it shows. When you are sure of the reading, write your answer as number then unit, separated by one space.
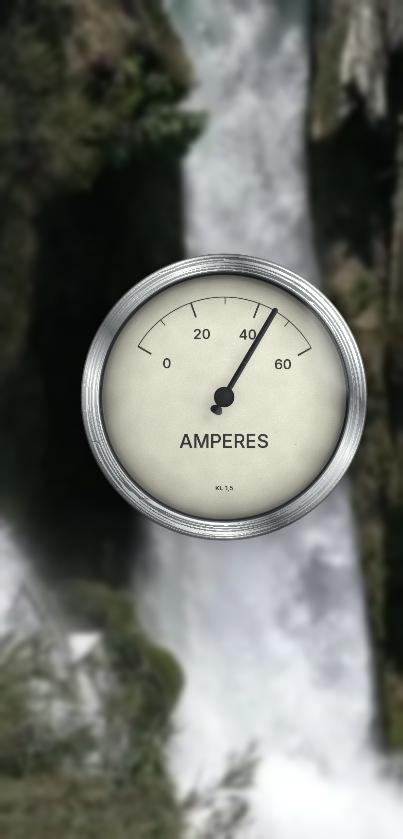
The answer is 45 A
